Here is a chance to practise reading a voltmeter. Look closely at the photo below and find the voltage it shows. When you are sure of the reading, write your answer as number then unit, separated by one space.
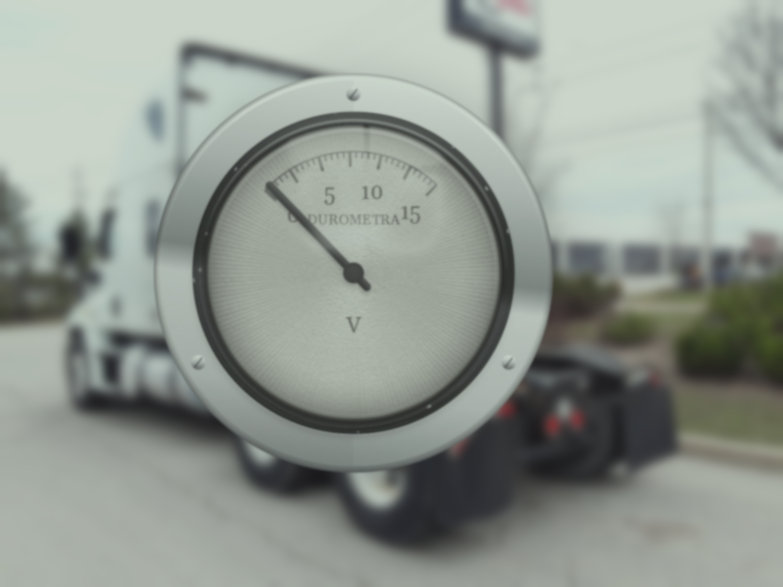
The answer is 0.5 V
